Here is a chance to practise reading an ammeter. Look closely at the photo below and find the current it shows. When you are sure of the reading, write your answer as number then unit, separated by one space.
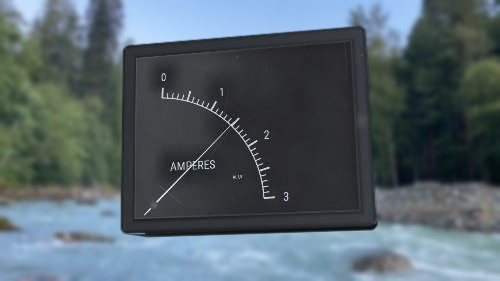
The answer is 1.5 A
